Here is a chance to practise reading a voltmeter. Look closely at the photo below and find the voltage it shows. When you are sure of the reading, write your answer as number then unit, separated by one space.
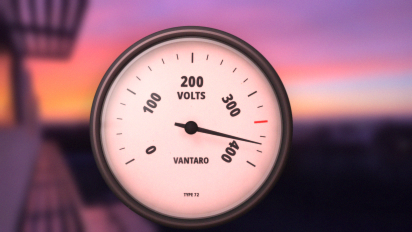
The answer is 370 V
